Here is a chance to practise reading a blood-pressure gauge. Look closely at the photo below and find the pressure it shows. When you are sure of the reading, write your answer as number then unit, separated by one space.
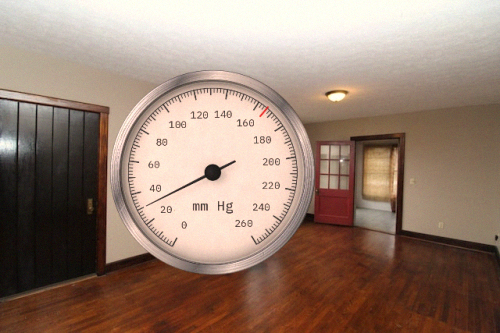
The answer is 30 mmHg
